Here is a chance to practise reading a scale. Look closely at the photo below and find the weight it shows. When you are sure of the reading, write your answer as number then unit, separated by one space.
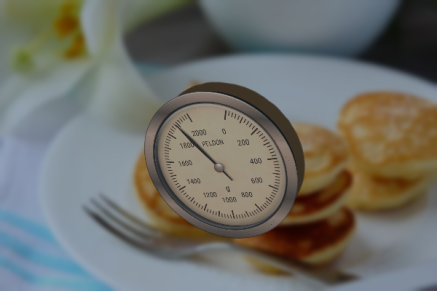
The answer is 1900 g
